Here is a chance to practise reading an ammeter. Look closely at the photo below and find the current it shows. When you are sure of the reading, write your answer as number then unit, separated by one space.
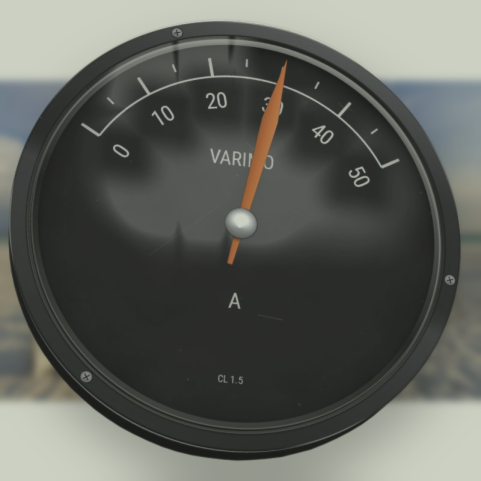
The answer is 30 A
